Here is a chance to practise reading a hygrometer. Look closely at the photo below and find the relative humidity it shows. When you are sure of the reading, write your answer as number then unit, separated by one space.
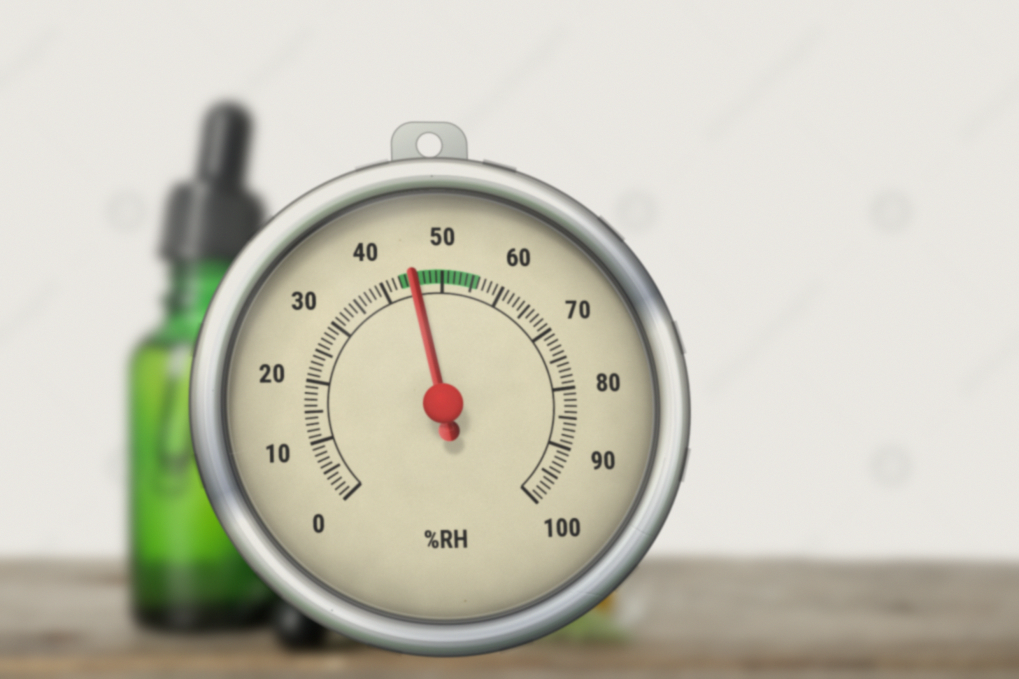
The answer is 45 %
